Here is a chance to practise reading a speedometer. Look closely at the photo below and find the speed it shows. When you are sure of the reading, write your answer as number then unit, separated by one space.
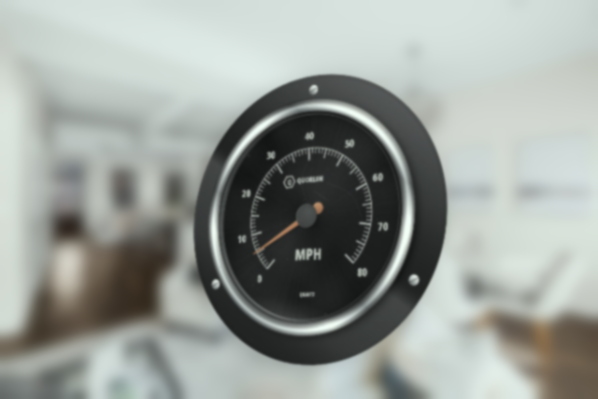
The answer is 5 mph
